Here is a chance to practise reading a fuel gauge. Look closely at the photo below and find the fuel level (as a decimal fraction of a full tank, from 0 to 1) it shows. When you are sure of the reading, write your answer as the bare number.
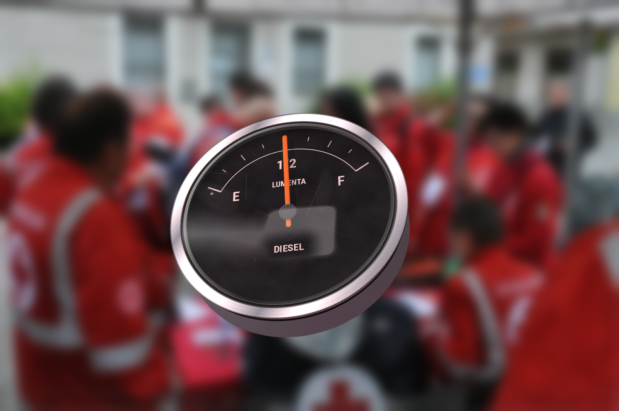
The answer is 0.5
